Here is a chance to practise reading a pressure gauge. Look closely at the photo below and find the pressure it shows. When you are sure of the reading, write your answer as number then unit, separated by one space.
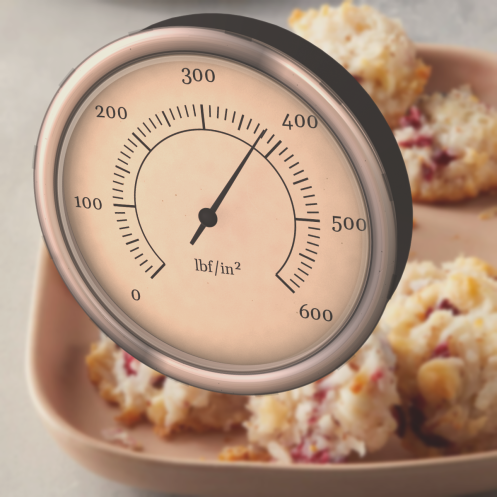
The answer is 380 psi
